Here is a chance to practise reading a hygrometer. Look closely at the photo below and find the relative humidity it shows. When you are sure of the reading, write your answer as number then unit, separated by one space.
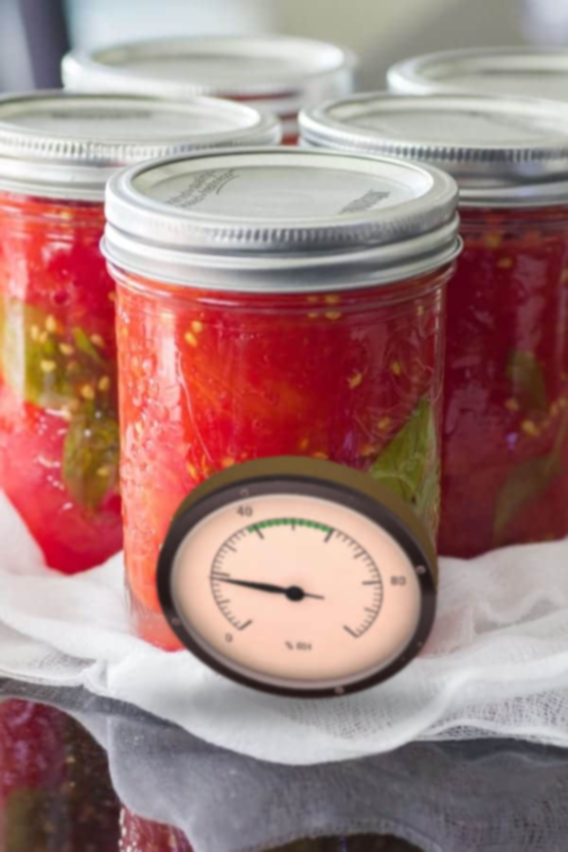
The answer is 20 %
